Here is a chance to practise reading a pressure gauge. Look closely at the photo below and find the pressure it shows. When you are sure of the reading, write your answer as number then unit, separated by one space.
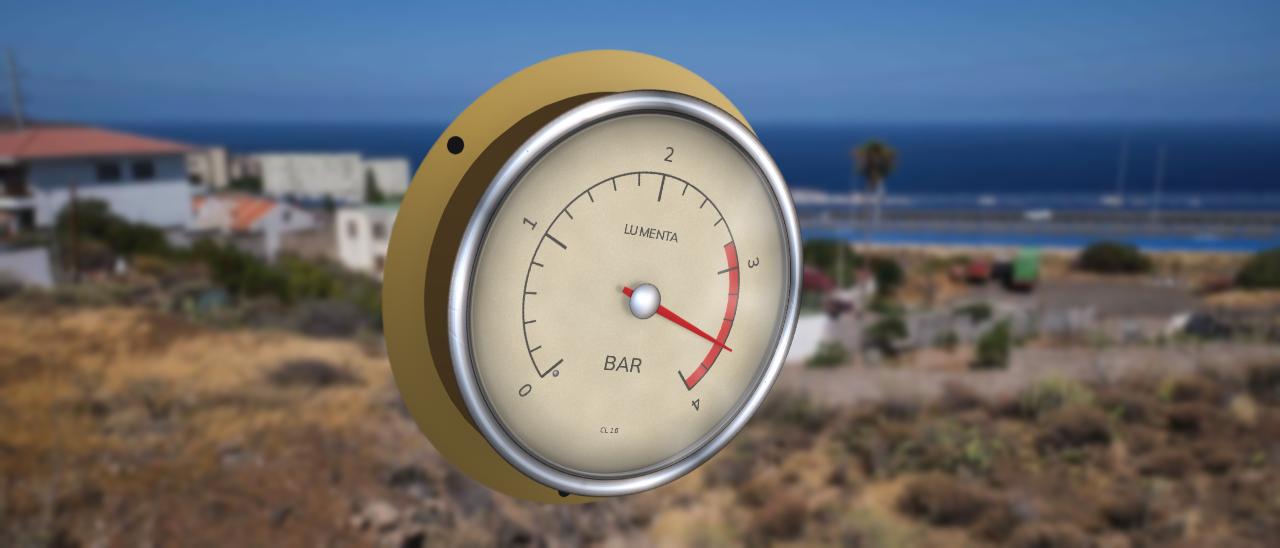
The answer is 3.6 bar
